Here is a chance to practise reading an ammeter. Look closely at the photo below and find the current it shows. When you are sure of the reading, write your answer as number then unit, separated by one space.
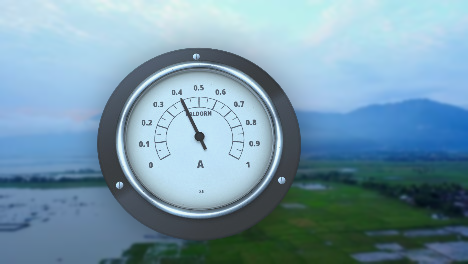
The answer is 0.4 A
